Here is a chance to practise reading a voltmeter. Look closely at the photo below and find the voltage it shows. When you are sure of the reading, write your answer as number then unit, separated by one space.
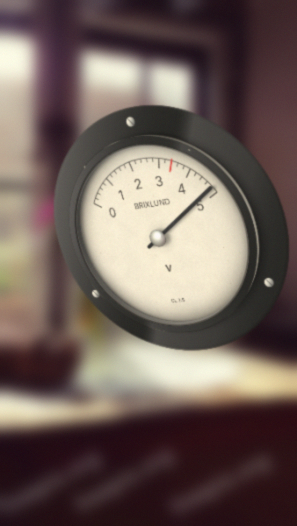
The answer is 4.8 V
